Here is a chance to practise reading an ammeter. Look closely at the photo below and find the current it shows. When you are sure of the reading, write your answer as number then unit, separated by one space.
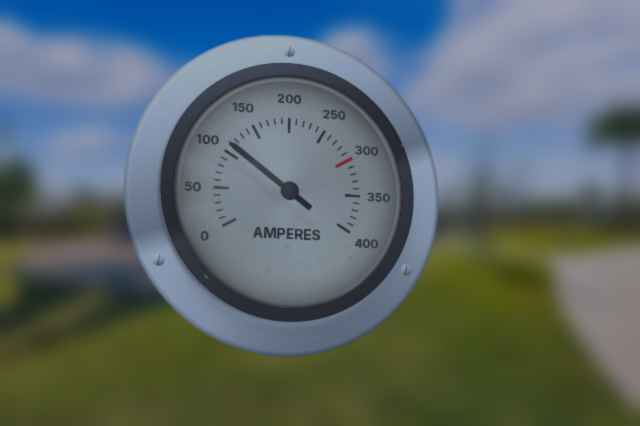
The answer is 110 A
